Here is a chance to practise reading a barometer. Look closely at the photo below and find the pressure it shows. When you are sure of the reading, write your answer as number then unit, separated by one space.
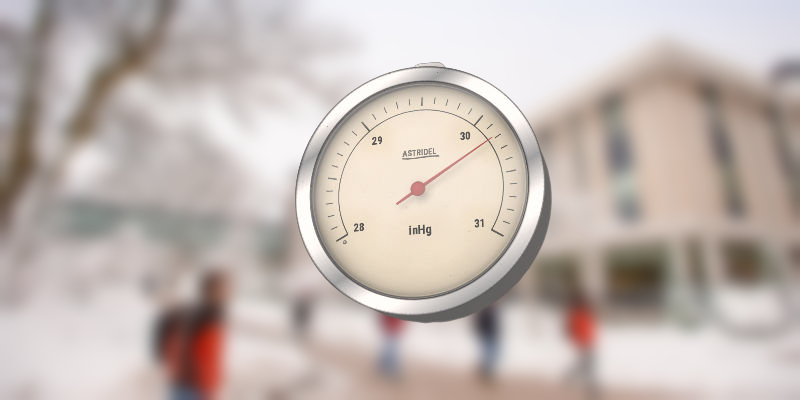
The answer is 30.2 inHg
